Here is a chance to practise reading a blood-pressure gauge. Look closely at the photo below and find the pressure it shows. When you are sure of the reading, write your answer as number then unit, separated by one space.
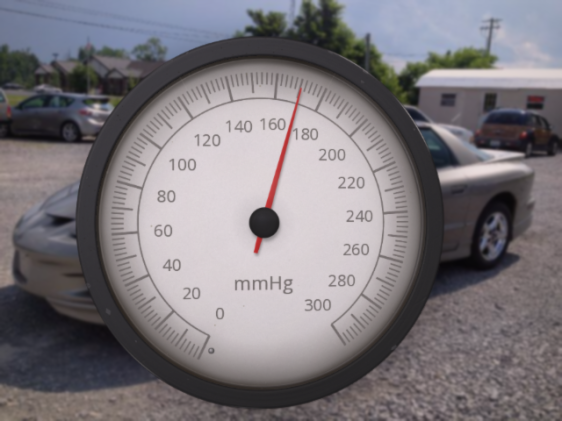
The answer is 170 mmHg
